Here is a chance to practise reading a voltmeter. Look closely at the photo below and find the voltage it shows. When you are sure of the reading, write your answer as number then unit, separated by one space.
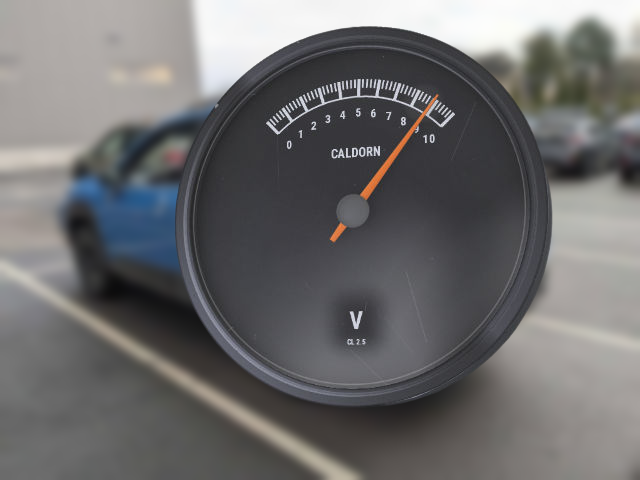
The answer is 9 V
